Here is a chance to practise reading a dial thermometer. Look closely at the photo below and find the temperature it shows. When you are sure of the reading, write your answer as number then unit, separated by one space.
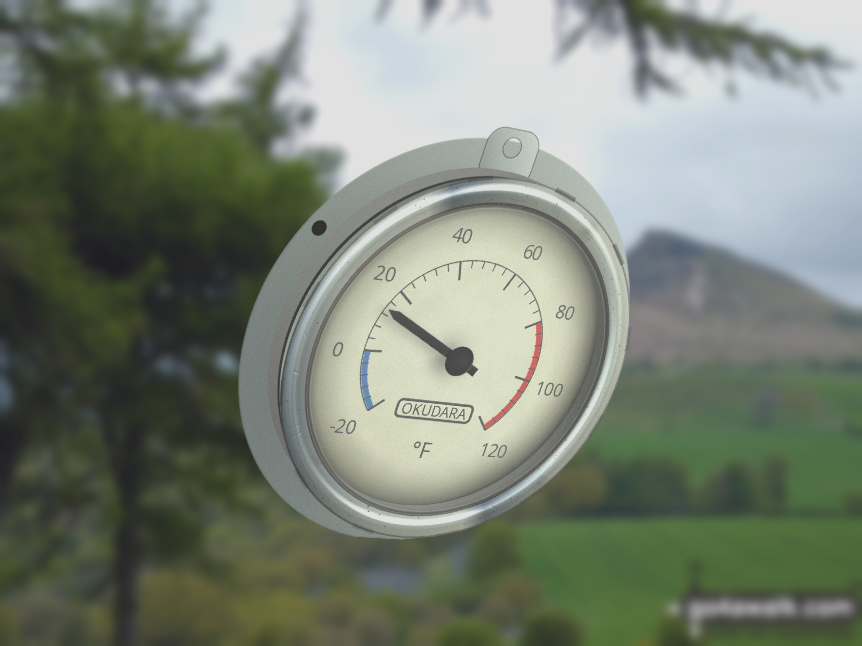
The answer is 14 °F
